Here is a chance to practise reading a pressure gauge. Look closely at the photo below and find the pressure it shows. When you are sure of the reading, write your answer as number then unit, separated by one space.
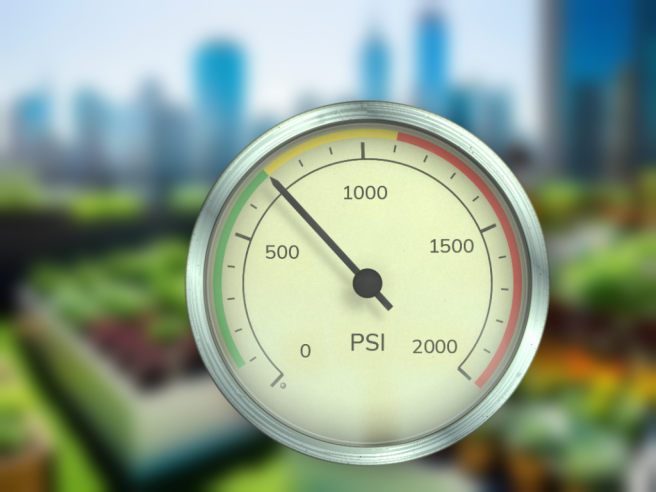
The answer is 700 psi
